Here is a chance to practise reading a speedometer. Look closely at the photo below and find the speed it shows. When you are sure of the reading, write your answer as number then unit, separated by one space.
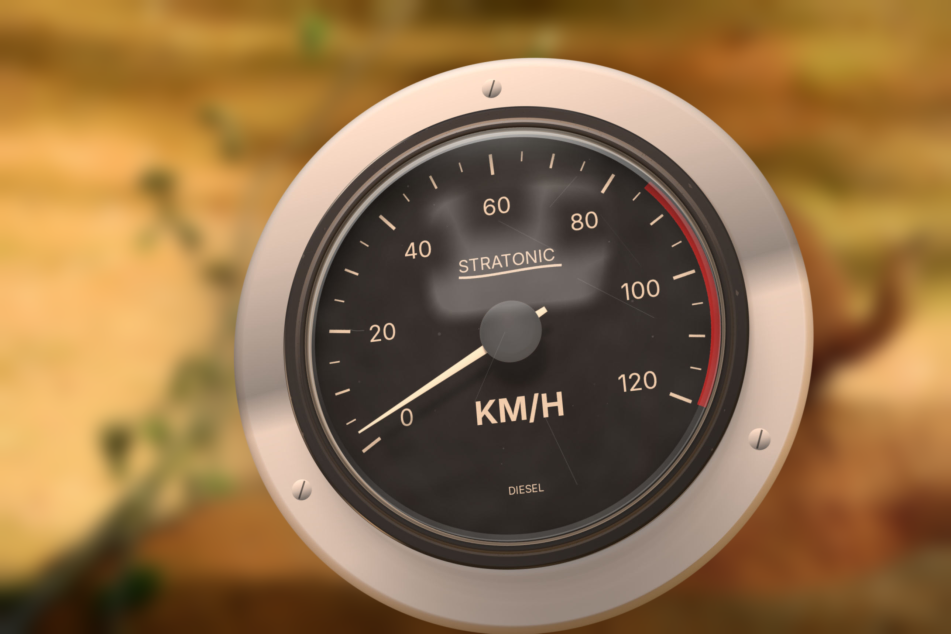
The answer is 2.5 km/h
